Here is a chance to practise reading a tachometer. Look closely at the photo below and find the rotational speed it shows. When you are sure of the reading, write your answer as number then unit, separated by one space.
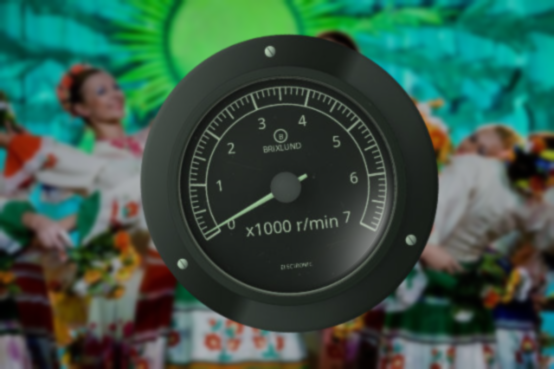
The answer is 100 rpm
